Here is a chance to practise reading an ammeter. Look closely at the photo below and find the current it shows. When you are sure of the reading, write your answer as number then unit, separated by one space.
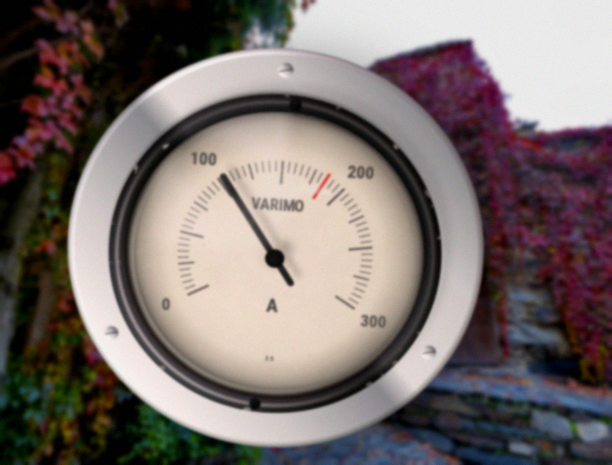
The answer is 105 A
